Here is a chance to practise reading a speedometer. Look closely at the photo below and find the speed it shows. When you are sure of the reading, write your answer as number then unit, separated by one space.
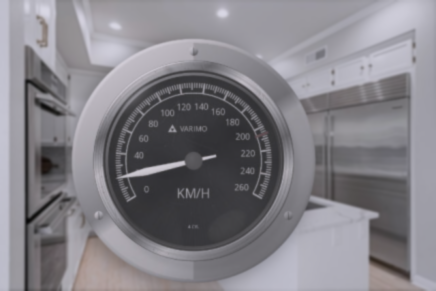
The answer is 20 km/h
